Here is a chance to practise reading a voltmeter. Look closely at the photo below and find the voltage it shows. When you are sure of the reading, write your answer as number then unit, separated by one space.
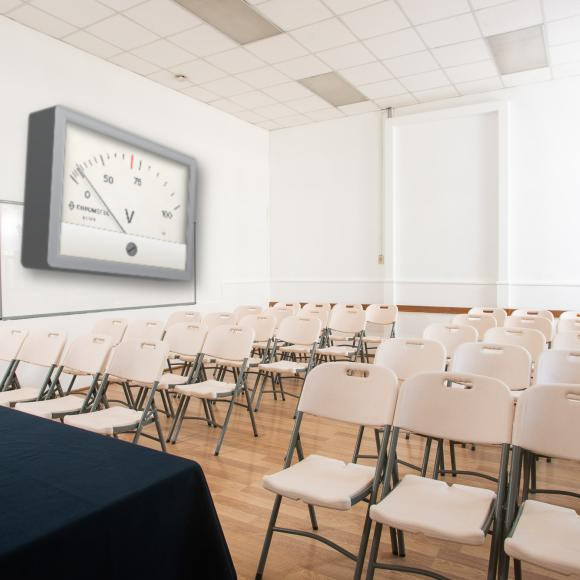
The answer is 25 V
